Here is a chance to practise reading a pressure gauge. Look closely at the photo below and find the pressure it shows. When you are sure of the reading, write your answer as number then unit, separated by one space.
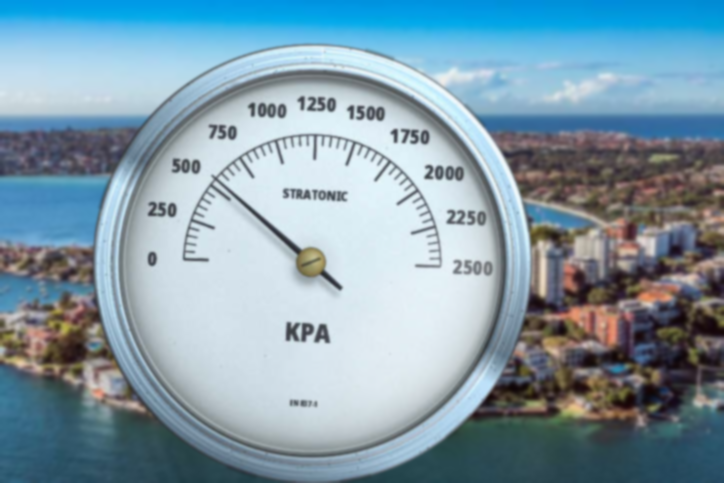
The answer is 550 kPa
